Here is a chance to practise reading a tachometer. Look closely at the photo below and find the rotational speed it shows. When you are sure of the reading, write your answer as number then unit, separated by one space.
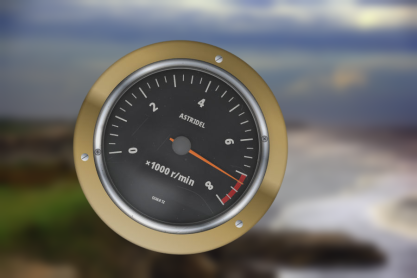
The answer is 7250 rpm
